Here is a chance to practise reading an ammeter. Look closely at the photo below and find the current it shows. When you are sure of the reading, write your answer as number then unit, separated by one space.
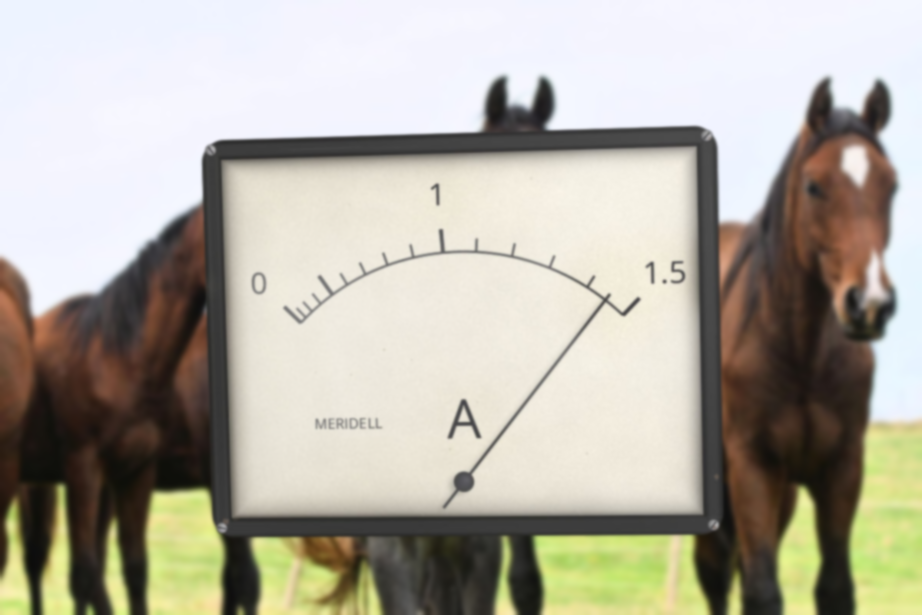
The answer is 1.45 A
